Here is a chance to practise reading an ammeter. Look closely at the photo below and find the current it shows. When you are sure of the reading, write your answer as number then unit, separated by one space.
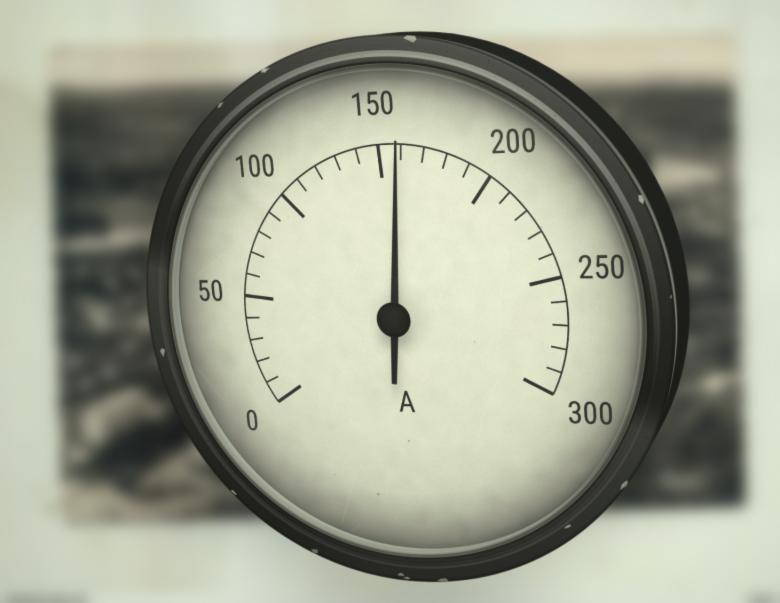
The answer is 160 A
